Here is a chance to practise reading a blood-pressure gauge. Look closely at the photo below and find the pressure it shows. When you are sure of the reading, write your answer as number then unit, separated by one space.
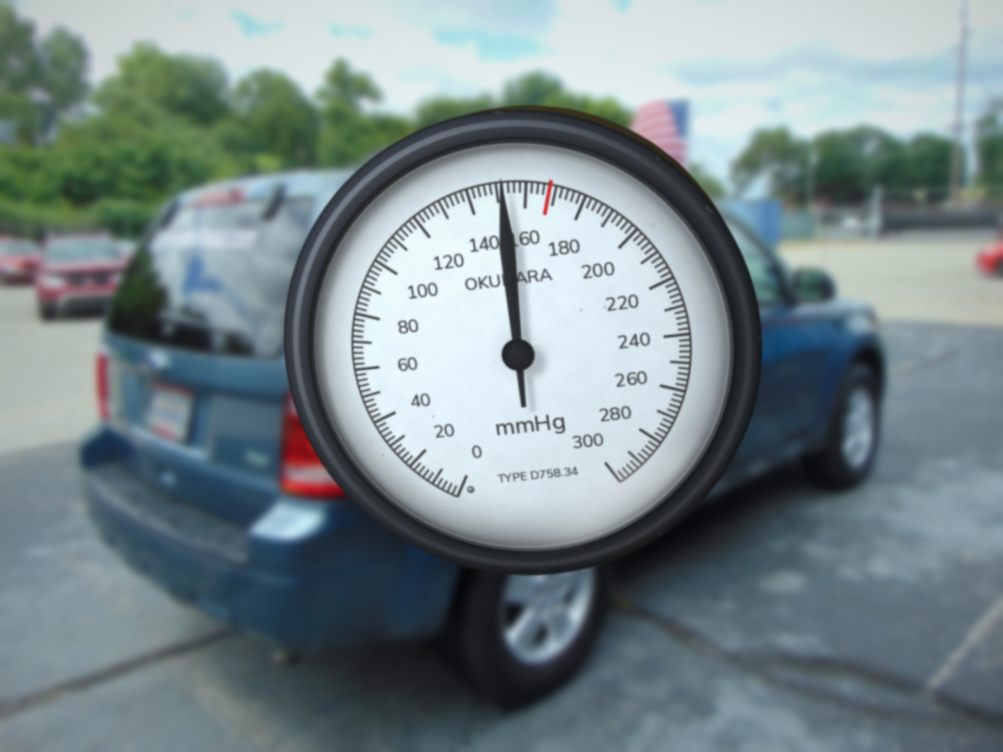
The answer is 152 mmHg
